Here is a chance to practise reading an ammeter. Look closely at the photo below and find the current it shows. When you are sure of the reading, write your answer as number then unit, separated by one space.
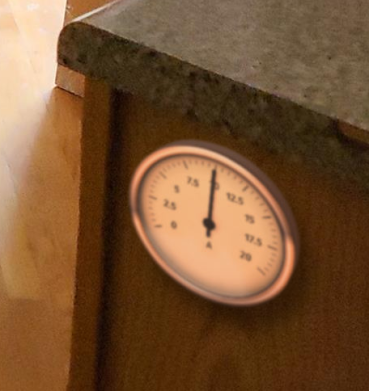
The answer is 10 A
